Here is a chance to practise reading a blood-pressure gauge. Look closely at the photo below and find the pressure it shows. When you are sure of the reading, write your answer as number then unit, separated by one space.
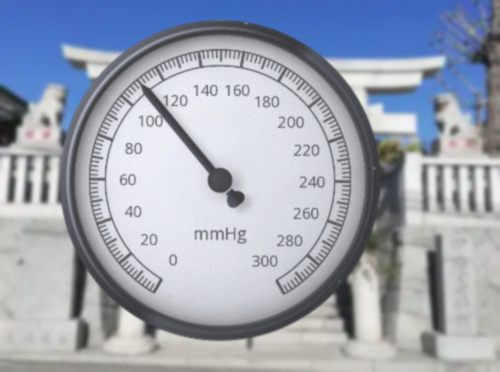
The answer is 110 mmHg
